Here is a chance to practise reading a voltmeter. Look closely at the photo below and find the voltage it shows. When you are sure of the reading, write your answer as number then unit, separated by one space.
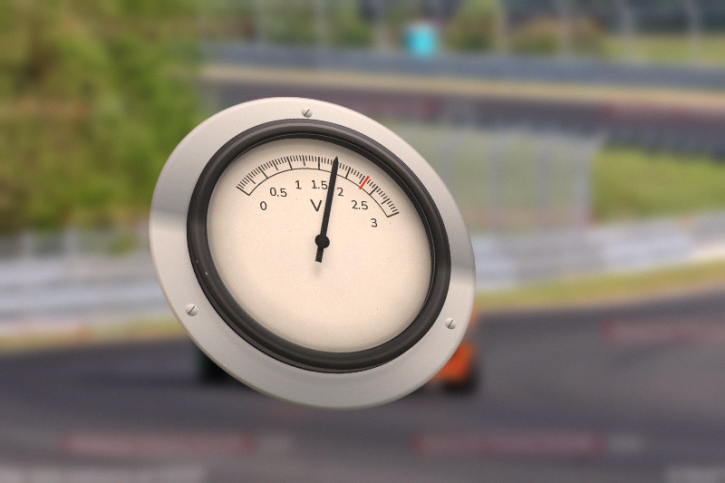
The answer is 1.75 V
